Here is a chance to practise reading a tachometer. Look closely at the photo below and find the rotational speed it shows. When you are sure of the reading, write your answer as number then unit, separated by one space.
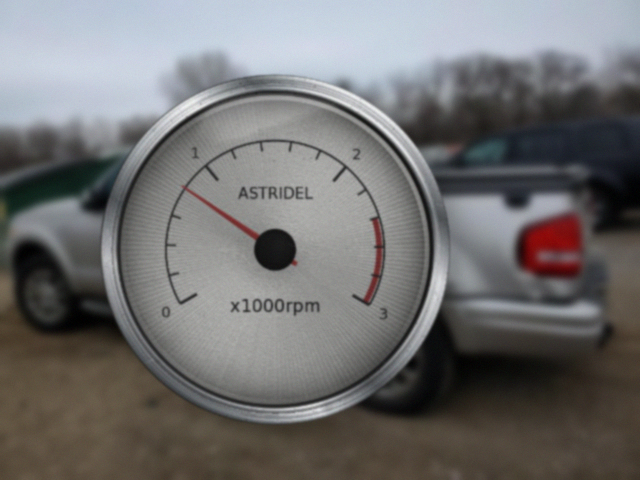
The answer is 800 rpm
